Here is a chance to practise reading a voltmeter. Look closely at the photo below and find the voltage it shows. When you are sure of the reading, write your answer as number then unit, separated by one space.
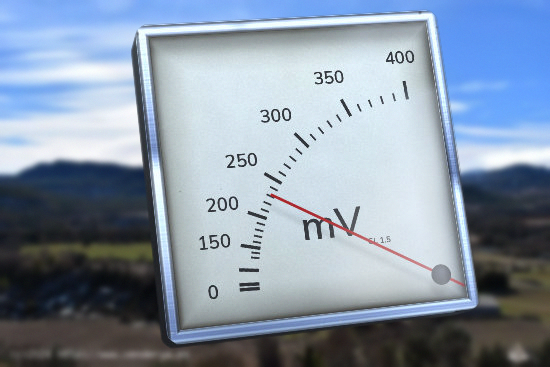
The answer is 230 mV
